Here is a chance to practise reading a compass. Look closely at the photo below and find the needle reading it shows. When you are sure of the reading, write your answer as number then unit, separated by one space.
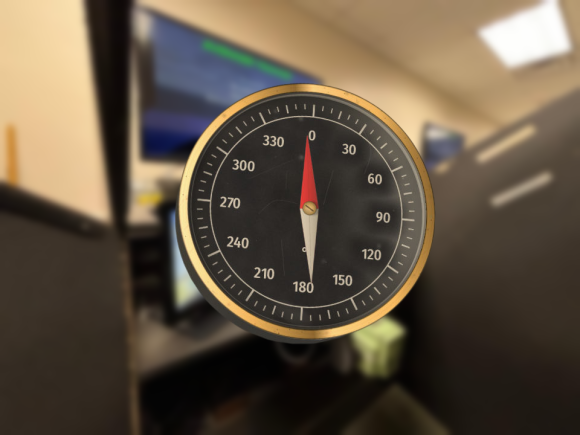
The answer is 355 °
